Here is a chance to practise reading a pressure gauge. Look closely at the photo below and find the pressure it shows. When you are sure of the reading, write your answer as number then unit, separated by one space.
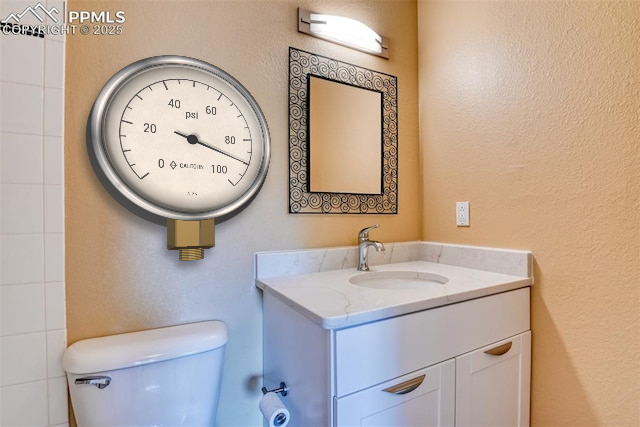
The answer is 90 psi
